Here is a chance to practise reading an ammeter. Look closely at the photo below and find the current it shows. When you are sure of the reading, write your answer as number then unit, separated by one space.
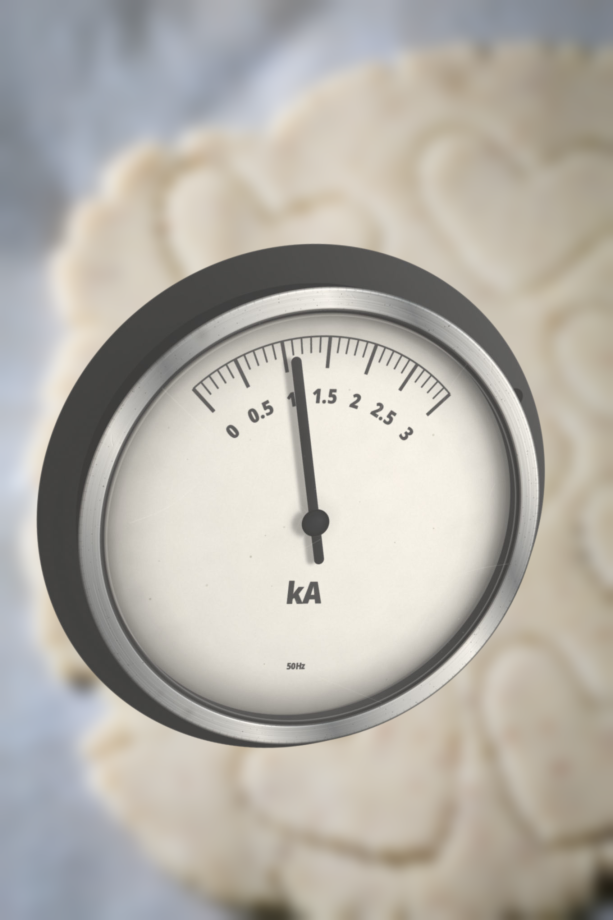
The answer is 1.1 kA
